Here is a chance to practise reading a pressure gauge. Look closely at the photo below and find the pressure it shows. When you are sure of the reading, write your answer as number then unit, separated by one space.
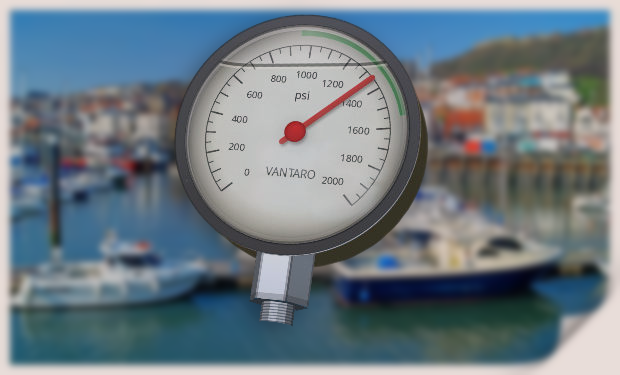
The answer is 1350 psi
